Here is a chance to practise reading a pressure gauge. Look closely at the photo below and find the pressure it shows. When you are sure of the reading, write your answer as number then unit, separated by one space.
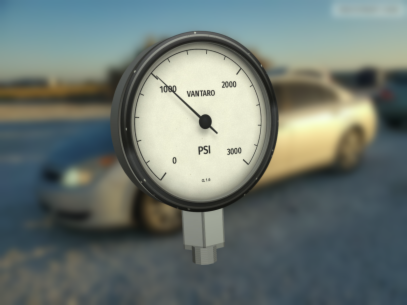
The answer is 1000 psi
